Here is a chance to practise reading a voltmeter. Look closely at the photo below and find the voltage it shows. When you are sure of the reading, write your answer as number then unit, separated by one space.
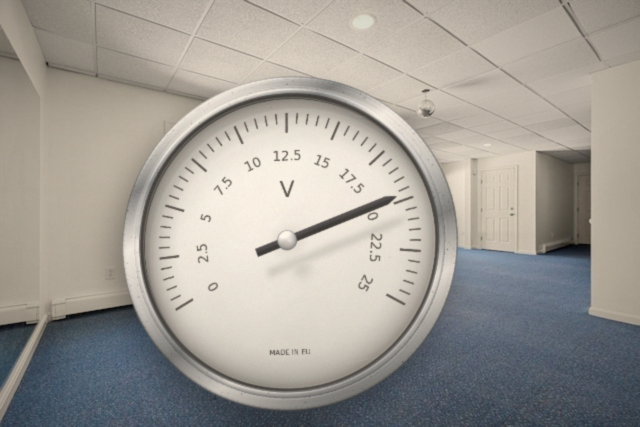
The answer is 19.75 V
